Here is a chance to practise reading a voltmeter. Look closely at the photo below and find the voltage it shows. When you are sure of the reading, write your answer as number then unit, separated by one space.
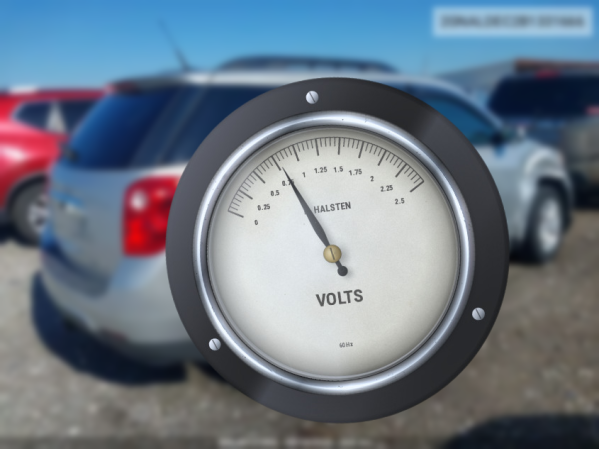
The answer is 0.8 V
